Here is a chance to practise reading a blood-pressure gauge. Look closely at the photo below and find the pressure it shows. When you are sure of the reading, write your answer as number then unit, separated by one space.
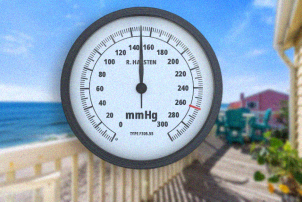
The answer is 150 mmHg
